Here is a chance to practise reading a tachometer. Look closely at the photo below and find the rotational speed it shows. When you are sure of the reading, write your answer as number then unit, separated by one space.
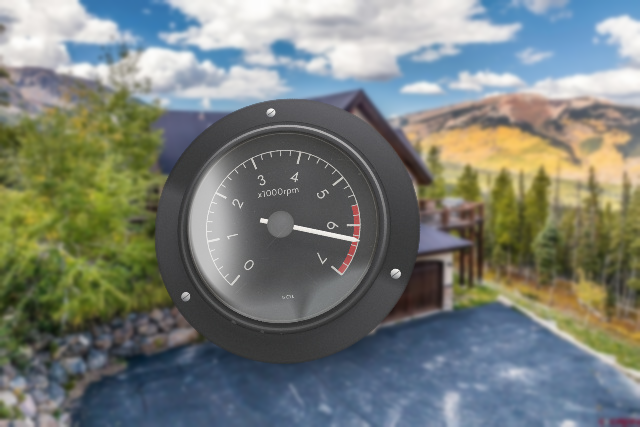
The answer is 6300 rpm
